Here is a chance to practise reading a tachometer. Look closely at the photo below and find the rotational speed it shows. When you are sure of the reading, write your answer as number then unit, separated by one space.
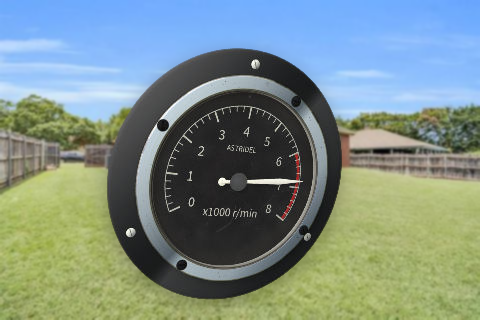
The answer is 6800 rpm
